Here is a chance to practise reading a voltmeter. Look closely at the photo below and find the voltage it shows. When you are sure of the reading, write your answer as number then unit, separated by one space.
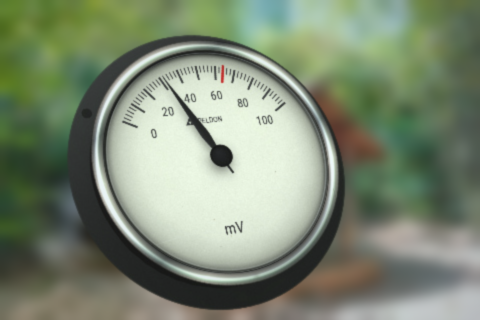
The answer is 30 mV
